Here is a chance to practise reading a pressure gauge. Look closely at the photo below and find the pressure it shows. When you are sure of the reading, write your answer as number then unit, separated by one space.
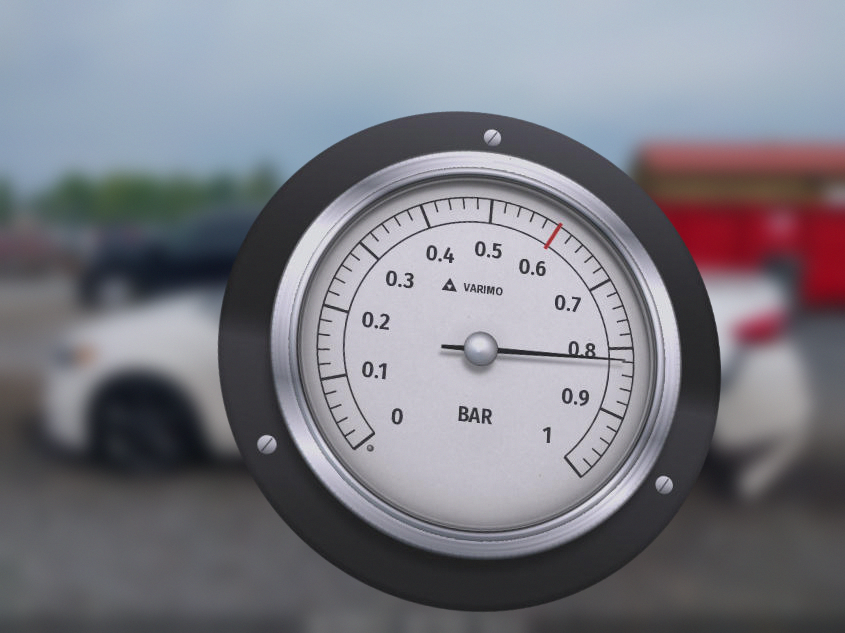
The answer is 0.82 bar
